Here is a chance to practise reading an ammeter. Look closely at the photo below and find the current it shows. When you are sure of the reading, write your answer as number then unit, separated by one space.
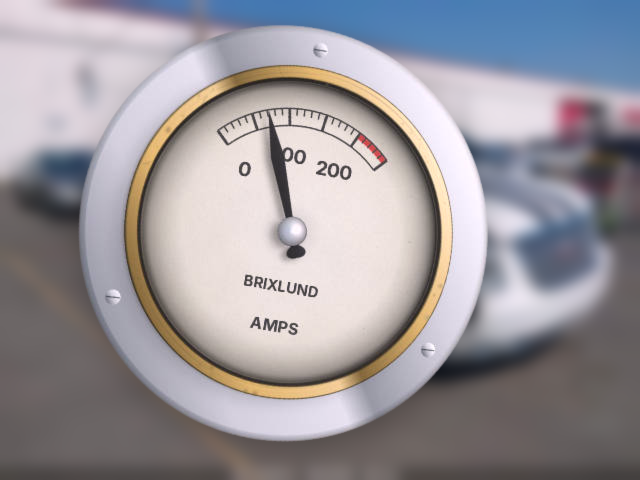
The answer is 70 A
